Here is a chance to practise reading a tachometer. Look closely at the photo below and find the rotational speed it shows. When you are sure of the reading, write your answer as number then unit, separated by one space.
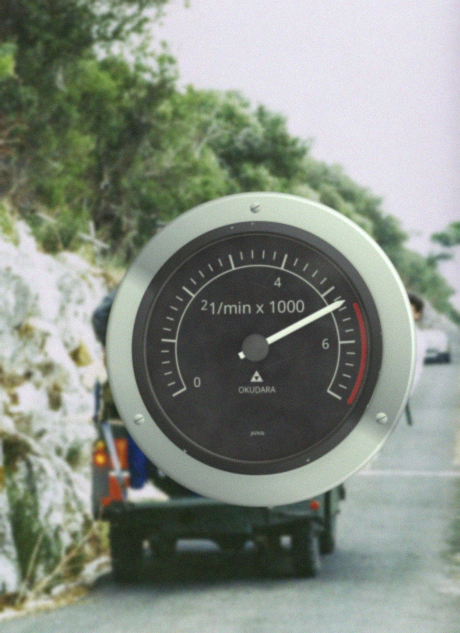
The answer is 5300 rpm
